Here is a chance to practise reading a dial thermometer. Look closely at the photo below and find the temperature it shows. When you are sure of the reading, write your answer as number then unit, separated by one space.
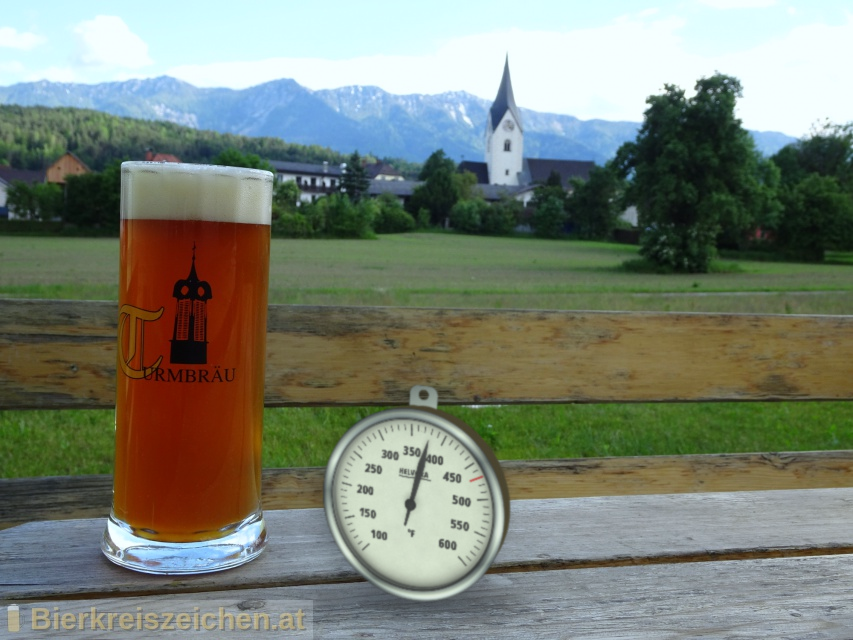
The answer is 380 °F
